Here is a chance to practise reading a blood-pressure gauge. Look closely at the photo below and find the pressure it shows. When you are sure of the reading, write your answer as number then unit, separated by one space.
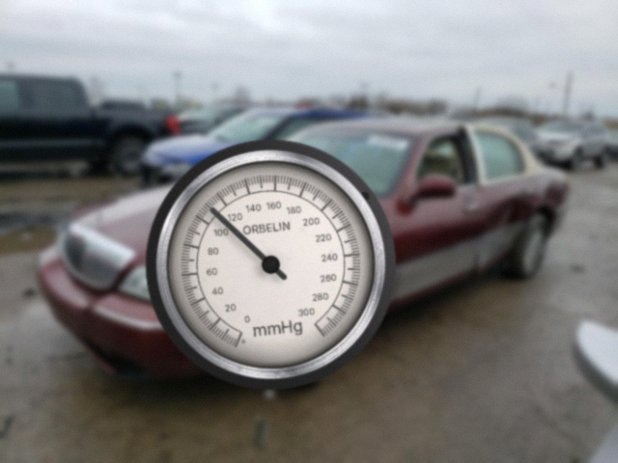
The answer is 110 mmHg
